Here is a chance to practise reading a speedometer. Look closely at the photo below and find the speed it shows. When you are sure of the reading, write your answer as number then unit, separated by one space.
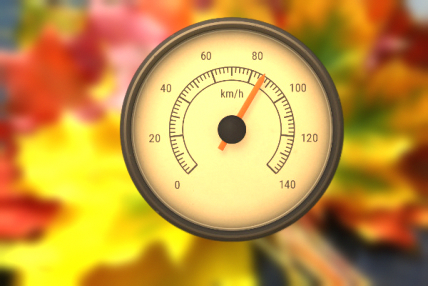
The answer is 86 km/h
